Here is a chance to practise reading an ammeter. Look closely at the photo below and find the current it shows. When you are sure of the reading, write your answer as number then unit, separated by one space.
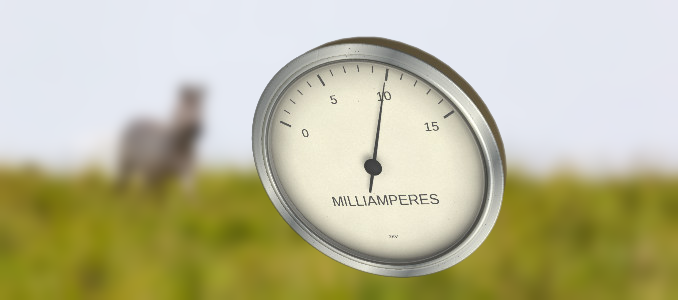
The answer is 10 mA
